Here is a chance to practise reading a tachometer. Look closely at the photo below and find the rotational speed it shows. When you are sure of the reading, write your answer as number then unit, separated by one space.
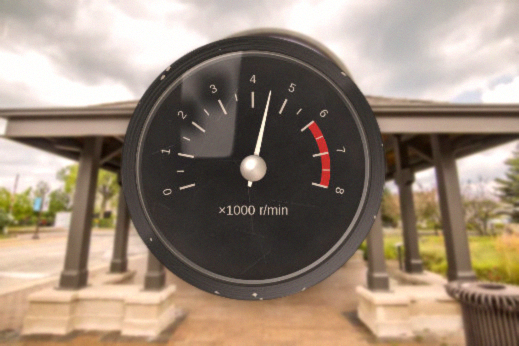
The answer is 4500 rpm
